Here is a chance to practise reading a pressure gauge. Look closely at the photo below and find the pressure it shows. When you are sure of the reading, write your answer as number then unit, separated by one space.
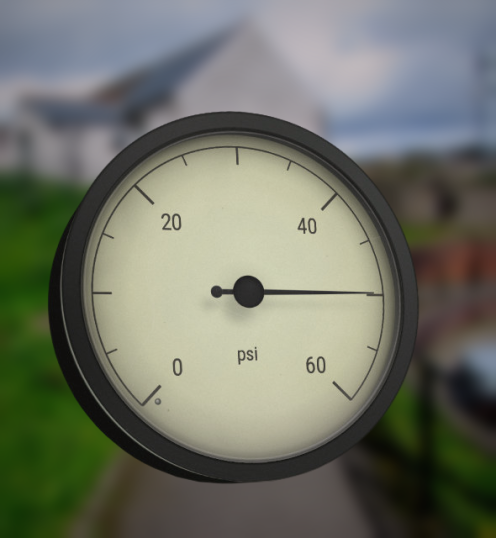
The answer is 50 psi
